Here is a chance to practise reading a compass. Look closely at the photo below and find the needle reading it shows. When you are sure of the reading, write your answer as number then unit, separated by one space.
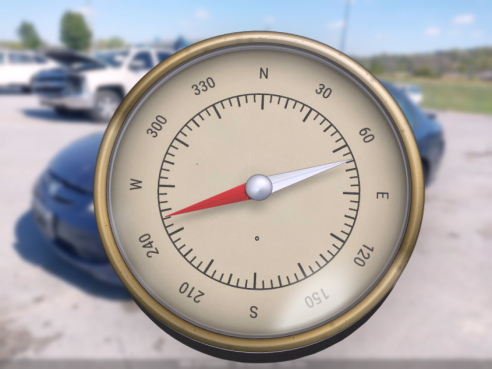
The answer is 250 °
